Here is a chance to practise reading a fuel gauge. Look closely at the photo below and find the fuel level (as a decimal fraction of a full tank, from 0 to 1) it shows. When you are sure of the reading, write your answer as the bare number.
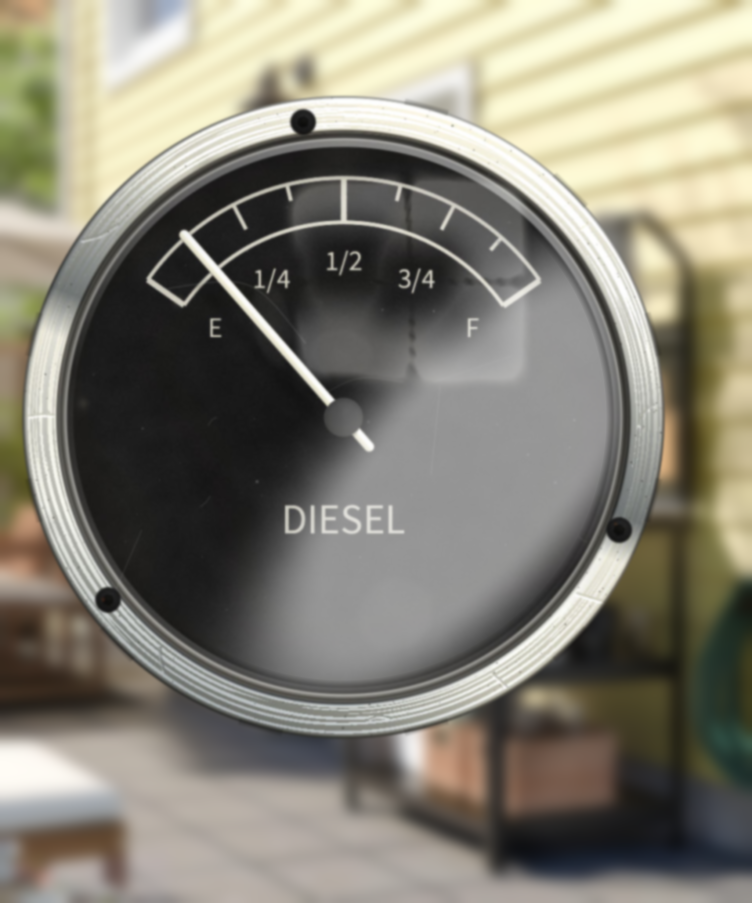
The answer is 0.125
